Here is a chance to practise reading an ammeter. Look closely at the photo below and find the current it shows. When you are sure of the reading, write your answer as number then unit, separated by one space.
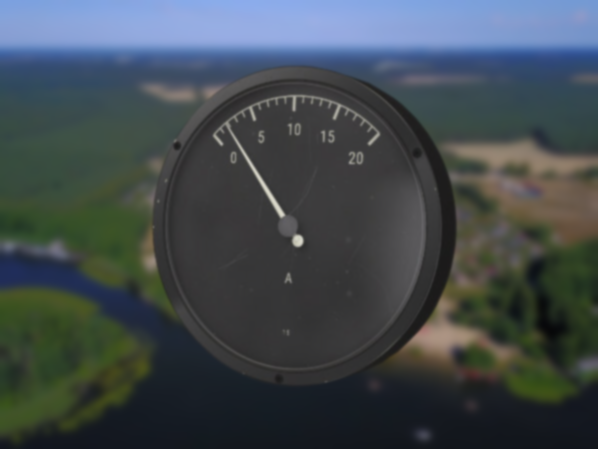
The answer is 2 A
